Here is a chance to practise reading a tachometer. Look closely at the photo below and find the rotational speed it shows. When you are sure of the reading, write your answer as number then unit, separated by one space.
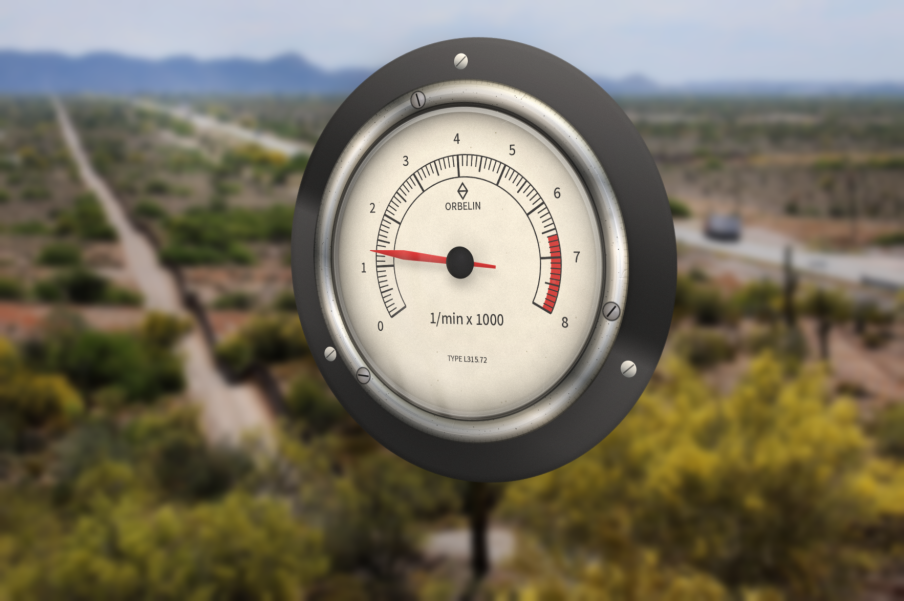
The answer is 1300 rpm
